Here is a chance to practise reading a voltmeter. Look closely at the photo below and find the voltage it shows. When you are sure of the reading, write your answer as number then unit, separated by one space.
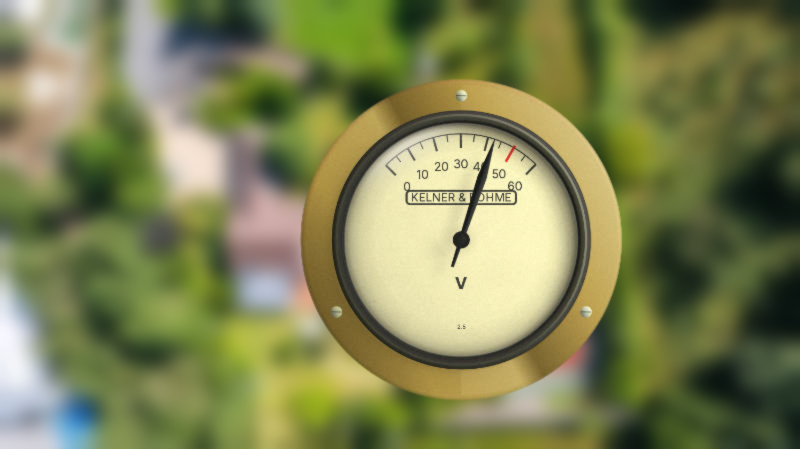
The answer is 42.5 V
